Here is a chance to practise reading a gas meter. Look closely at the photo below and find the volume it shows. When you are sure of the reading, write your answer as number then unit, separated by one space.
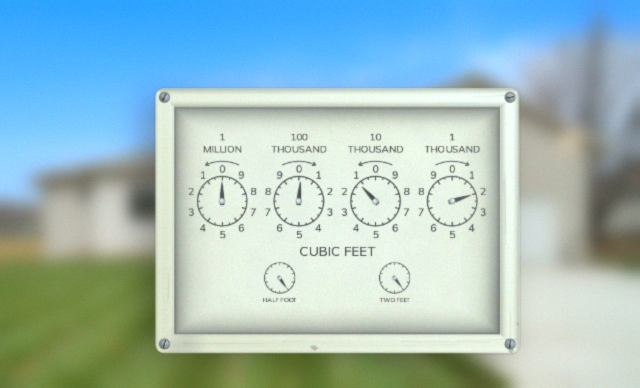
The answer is 1200 ft³
